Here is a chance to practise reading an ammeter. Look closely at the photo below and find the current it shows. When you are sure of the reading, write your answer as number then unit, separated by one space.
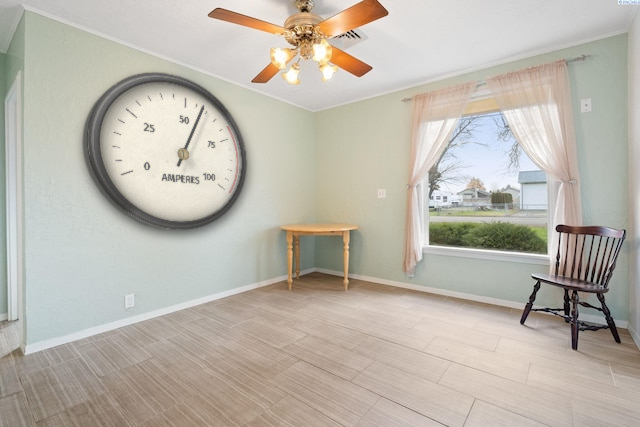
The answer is 57.5 A
